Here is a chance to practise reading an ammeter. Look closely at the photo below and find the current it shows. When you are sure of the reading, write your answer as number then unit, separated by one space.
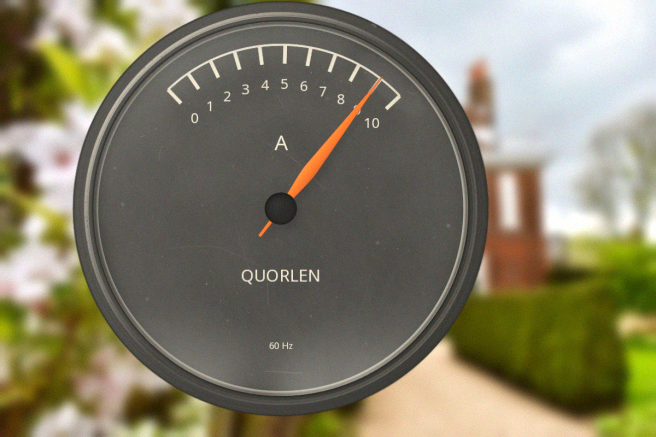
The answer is 9 A
